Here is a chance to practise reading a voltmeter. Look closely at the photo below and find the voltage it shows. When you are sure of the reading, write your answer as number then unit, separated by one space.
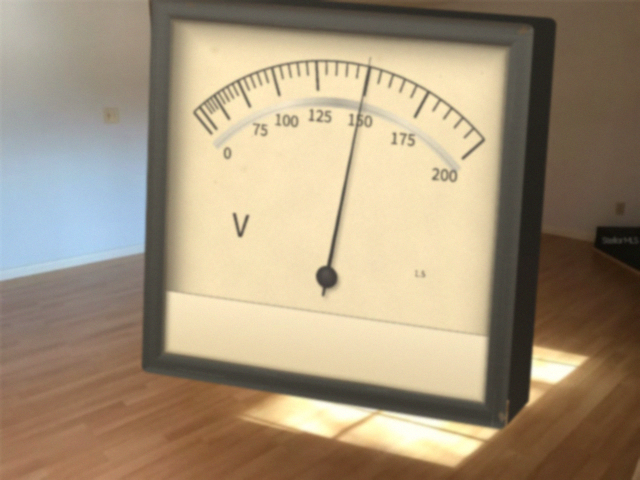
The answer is 150 V
